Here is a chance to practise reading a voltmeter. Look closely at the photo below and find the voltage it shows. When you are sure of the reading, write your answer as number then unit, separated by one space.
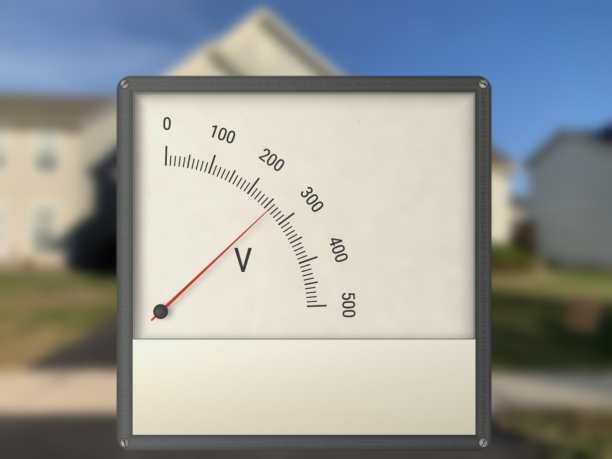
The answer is 260 V
